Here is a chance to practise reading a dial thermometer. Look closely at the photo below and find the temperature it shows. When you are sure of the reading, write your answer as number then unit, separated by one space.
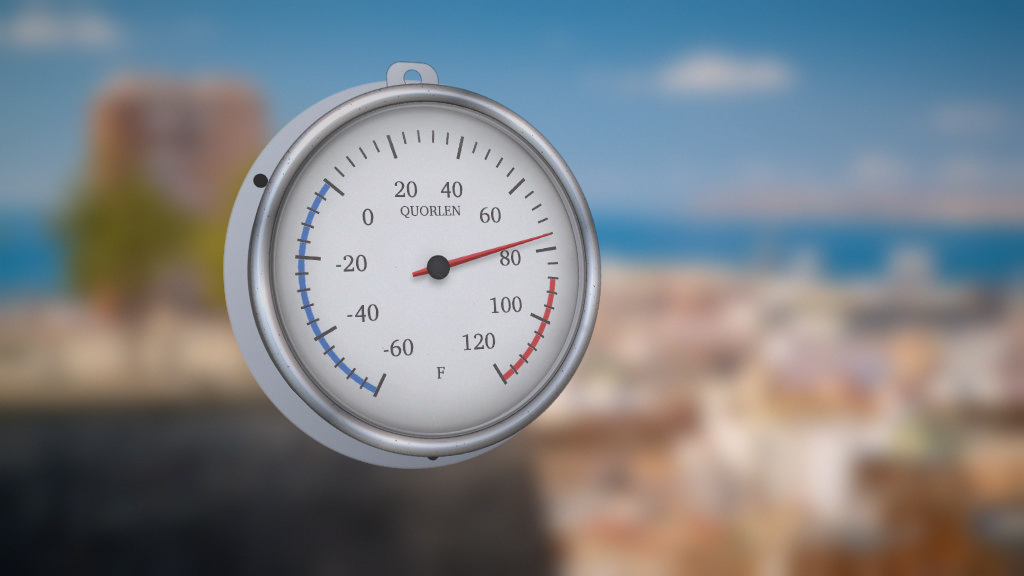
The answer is 76 °F
